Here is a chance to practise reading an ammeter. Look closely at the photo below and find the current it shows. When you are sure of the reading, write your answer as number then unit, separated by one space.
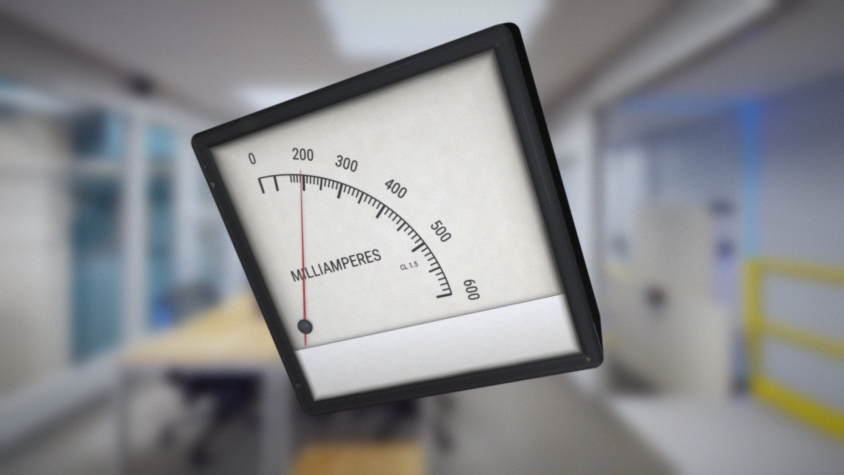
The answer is 200 mA
